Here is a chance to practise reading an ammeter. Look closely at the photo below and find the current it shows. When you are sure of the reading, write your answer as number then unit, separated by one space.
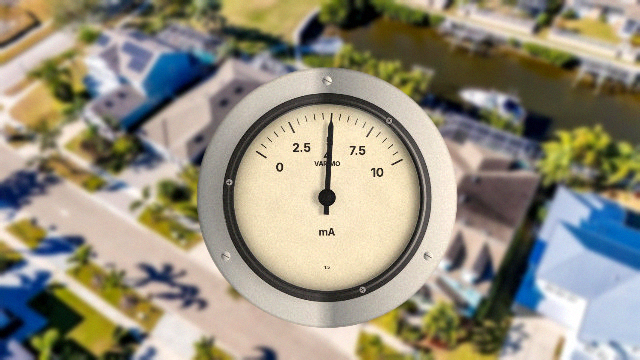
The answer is 5 mA
